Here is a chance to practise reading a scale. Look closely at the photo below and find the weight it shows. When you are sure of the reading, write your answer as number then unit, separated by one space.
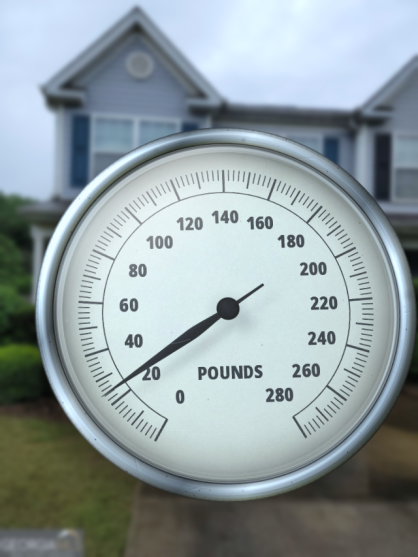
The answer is 24 lb
